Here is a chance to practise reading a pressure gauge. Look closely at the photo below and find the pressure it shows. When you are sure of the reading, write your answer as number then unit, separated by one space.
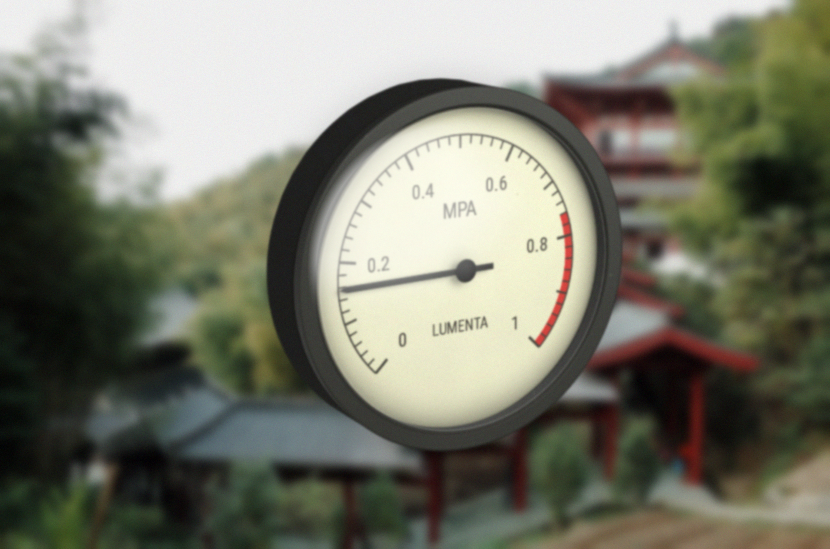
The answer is 0.16 MPa
